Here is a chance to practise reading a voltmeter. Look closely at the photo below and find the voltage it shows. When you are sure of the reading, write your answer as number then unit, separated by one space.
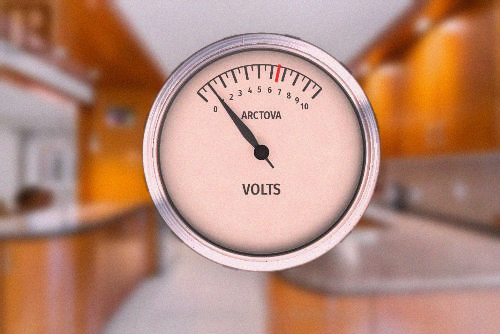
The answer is 1 V
